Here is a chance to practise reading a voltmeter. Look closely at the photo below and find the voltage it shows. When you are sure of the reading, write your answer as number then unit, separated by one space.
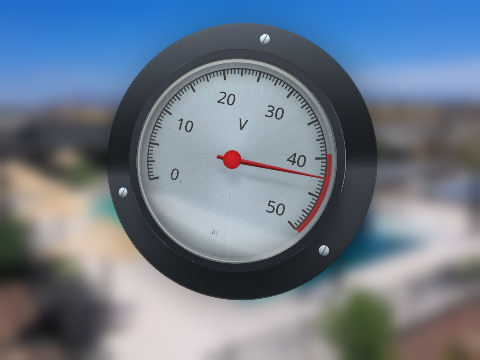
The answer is 42.5 V
